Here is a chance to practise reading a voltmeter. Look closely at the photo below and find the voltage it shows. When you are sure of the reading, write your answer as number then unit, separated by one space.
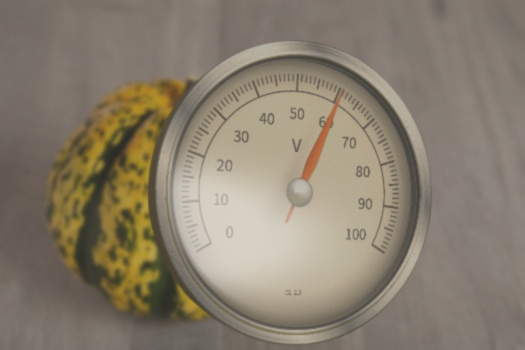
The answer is 60 V
